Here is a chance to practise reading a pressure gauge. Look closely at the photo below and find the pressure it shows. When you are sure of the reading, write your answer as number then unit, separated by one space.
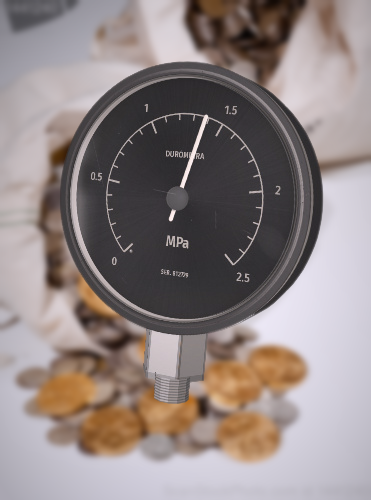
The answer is 1.4 MPa
